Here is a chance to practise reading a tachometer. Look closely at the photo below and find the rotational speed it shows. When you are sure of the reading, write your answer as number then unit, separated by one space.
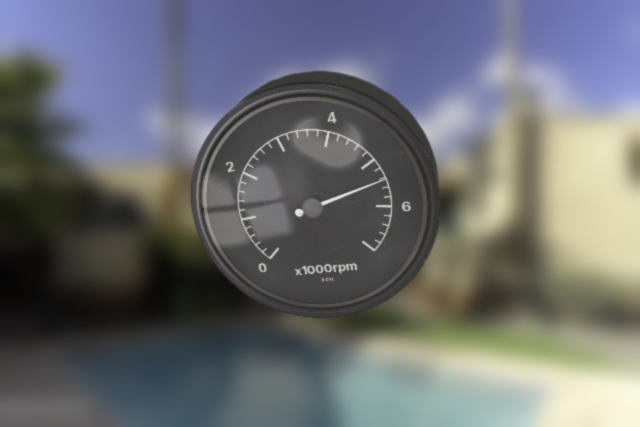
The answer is 5400 rpm
